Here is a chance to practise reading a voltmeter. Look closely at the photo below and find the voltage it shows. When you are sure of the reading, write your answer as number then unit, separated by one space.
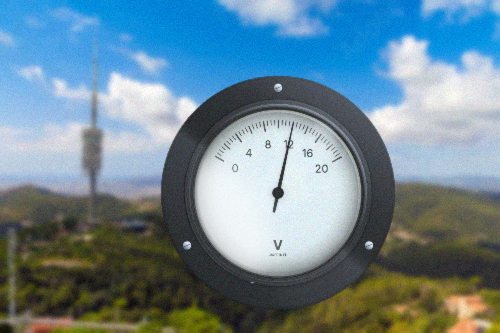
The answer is 12 V
